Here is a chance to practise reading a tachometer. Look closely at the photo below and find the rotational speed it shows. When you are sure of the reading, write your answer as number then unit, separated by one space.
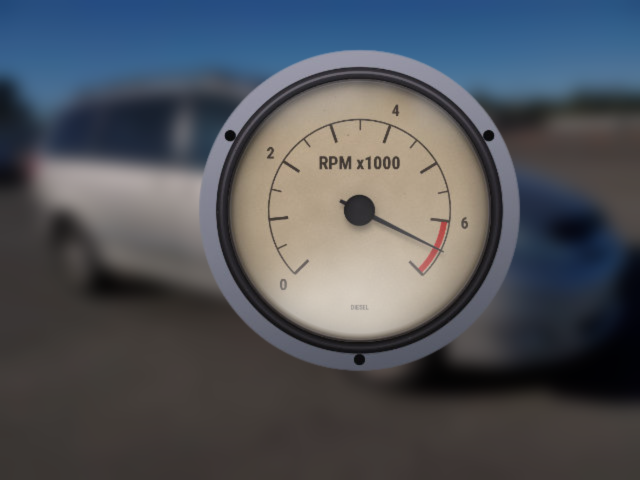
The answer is 6500 rpm
